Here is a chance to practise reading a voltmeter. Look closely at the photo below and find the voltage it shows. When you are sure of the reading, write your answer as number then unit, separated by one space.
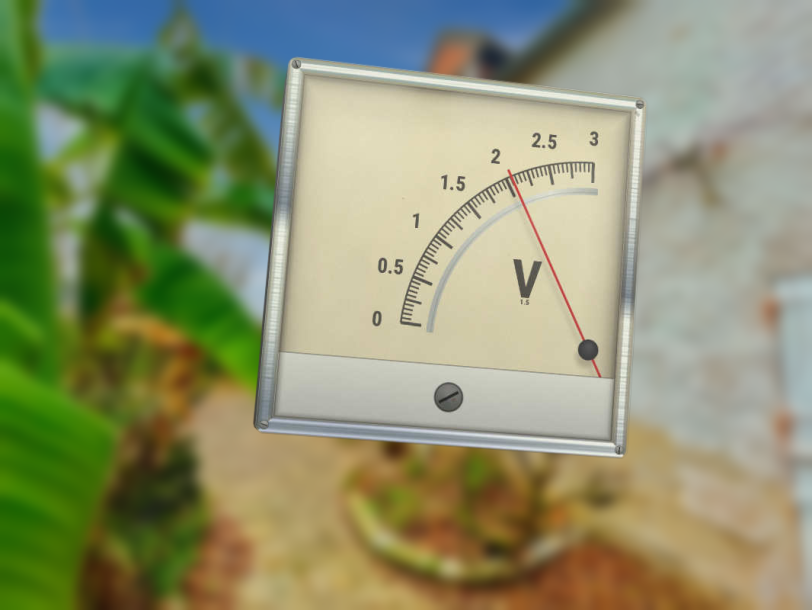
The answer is 2.05 V
